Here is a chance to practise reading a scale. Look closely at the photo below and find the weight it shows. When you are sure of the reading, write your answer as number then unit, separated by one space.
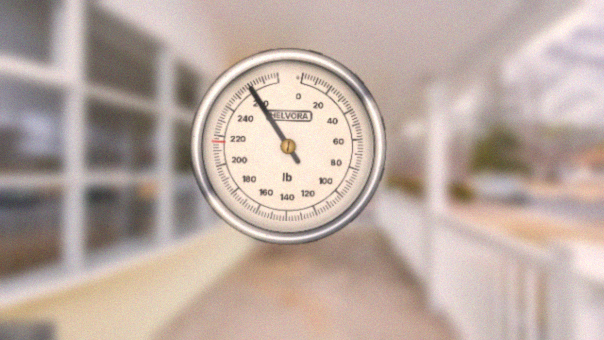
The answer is 260 lb
